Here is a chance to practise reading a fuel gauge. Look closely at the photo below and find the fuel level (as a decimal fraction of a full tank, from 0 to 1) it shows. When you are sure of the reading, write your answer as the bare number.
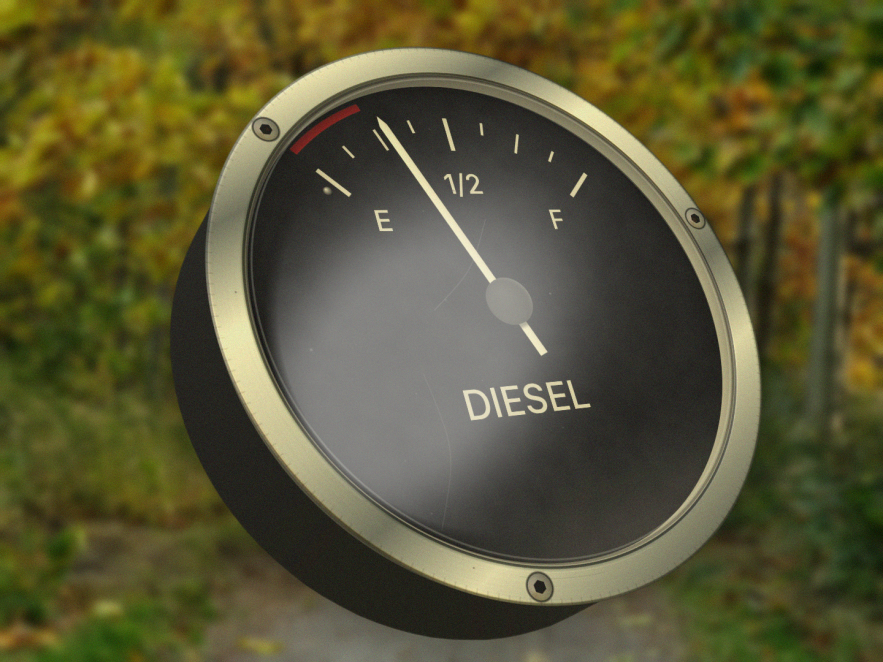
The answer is 0.25
